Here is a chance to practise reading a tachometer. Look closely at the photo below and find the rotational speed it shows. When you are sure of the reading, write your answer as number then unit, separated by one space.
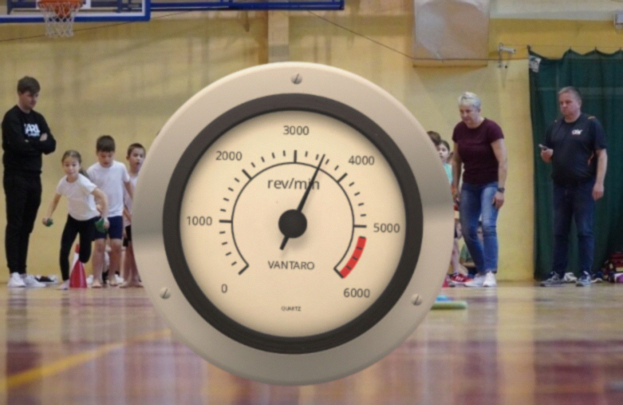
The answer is 3500 rpm
